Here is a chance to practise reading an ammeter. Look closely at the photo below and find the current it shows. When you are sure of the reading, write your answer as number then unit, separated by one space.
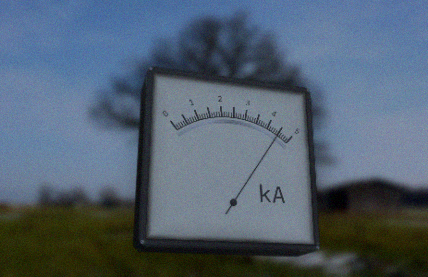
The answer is 4.5 kA
